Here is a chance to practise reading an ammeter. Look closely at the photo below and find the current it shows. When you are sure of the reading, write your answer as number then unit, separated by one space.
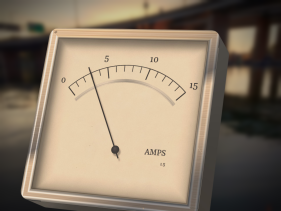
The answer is 3 A
